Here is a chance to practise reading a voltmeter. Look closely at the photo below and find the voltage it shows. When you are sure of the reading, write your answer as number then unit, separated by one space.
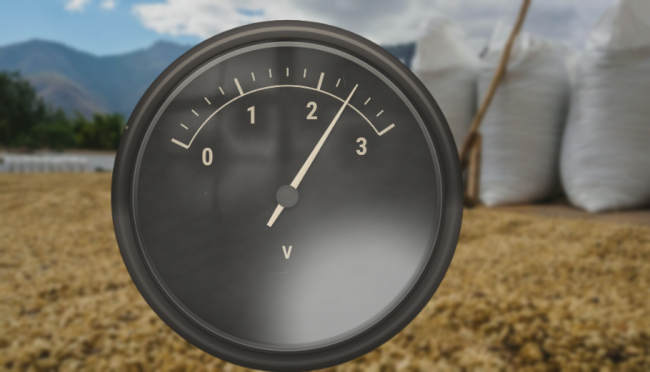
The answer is 2.4 V
